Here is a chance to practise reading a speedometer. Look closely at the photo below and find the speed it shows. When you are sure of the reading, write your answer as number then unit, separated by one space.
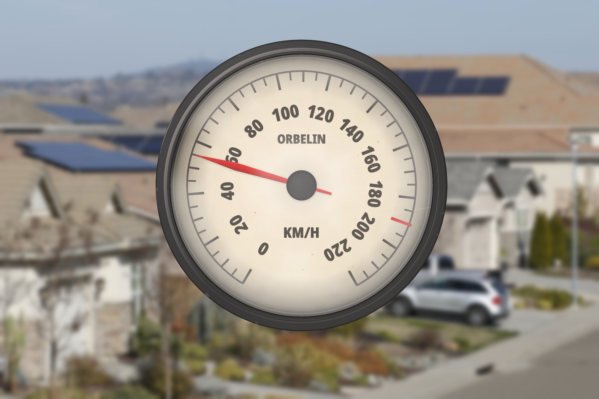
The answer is 55 km/h
